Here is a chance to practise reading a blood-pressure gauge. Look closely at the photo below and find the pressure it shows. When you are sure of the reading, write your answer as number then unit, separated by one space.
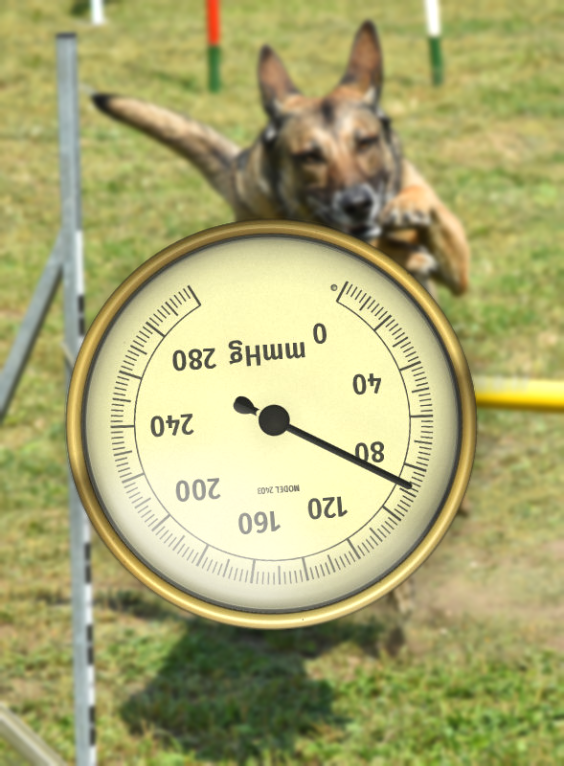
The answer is 88 mmHg
